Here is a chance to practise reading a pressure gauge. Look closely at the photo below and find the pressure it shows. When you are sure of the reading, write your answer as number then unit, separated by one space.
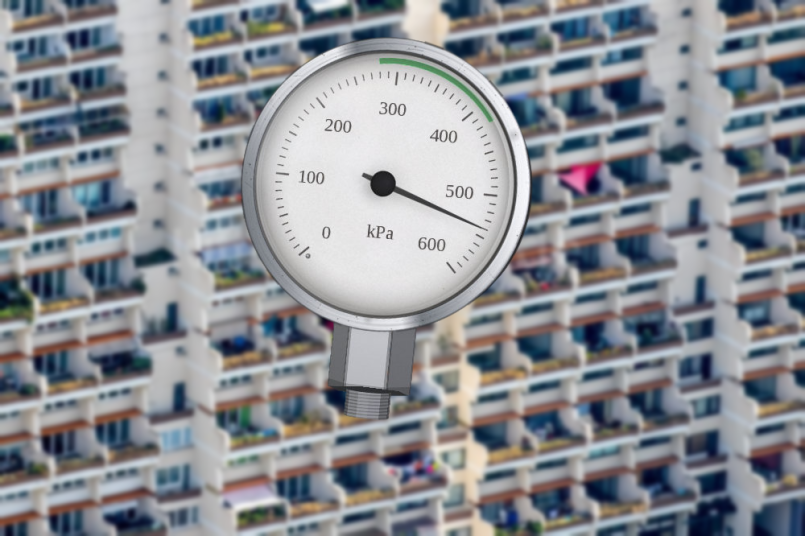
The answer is 540 kPa
